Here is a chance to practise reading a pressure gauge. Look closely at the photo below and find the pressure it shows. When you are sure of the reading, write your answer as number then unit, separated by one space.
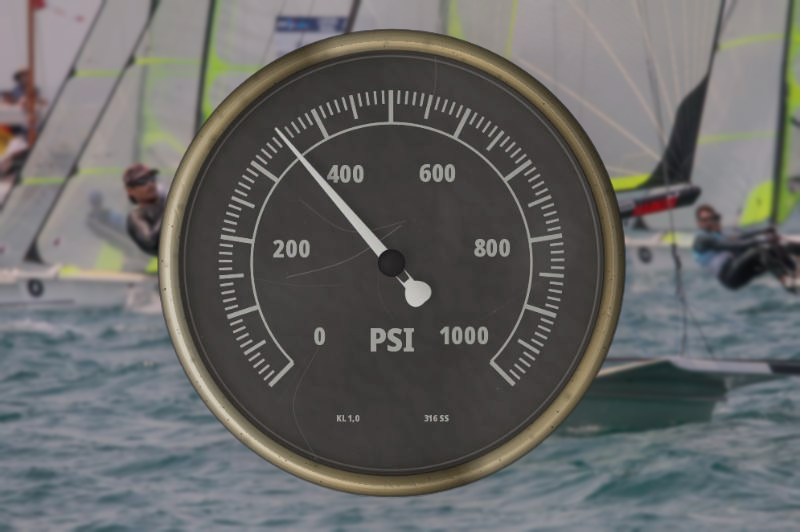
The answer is 350 psi
